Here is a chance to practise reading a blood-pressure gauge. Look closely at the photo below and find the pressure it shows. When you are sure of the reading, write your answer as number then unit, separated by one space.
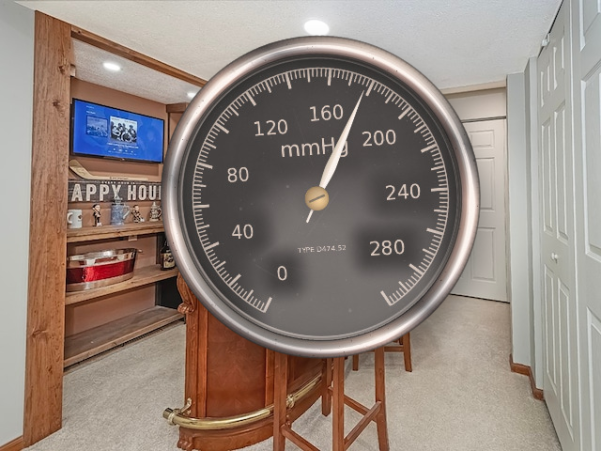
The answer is 178 mmHg
